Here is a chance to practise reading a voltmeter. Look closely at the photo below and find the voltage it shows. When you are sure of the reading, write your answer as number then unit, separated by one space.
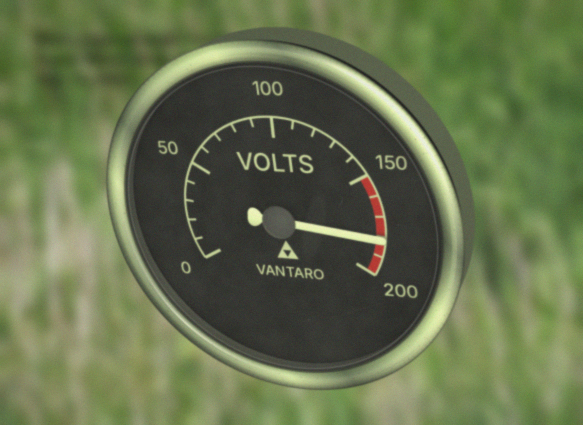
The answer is 180 V
